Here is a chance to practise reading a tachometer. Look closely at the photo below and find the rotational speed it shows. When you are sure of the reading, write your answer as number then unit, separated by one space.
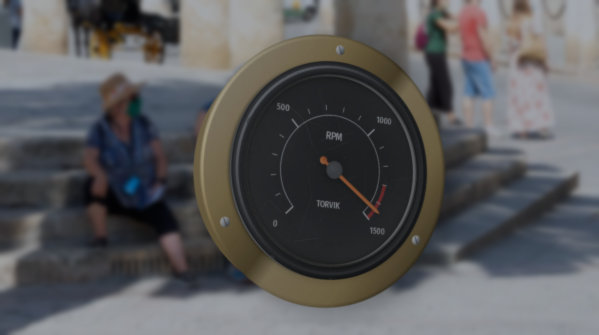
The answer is 1450 rpm
